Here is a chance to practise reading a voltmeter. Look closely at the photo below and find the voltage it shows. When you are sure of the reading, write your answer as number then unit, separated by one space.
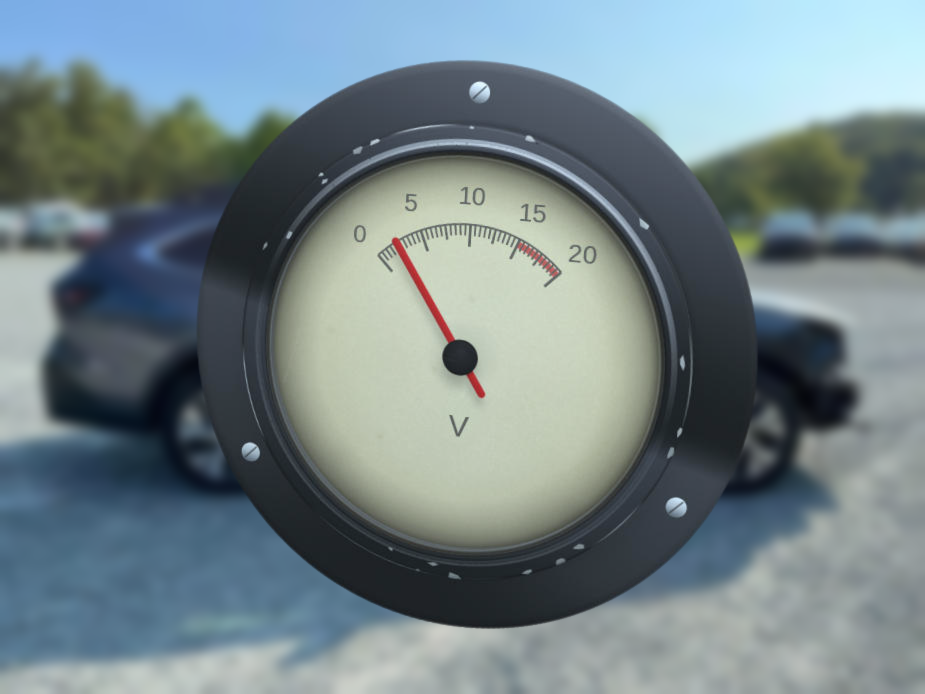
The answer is 2.5 V
